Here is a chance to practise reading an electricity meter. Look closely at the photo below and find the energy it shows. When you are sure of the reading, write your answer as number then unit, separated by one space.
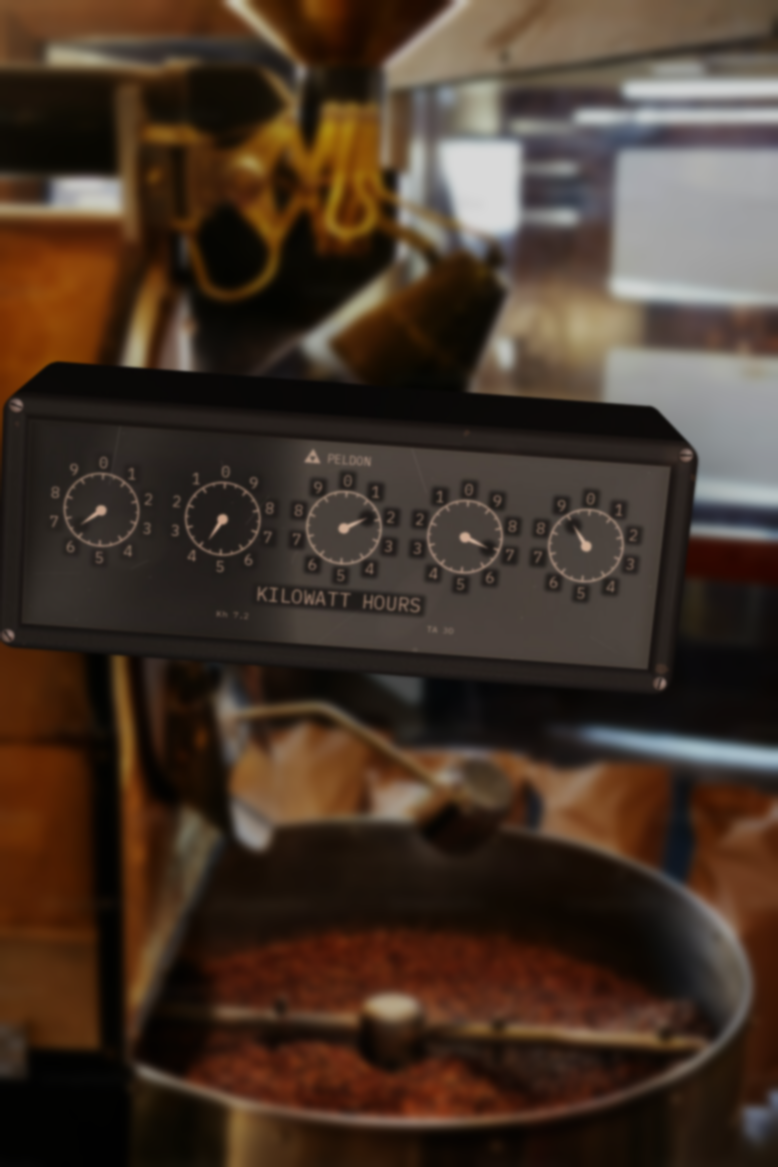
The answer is 64169 kWh
